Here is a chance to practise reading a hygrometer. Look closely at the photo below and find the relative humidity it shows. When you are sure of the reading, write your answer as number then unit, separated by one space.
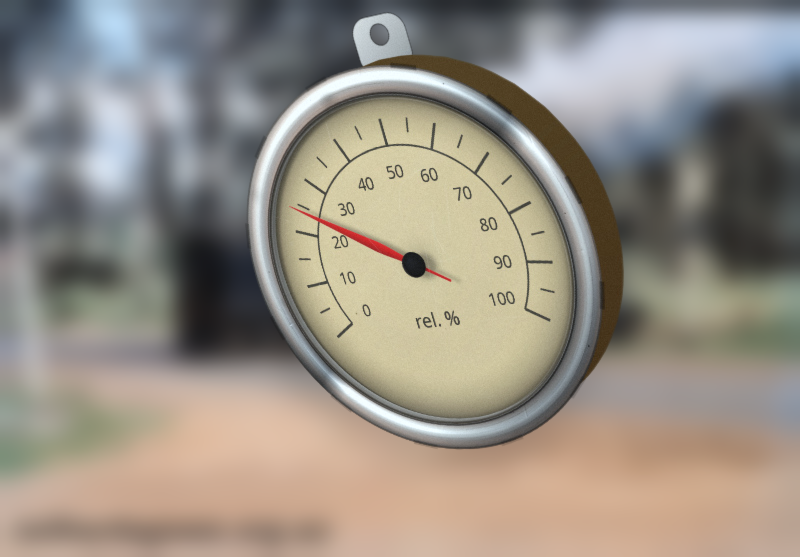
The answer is 25 %
